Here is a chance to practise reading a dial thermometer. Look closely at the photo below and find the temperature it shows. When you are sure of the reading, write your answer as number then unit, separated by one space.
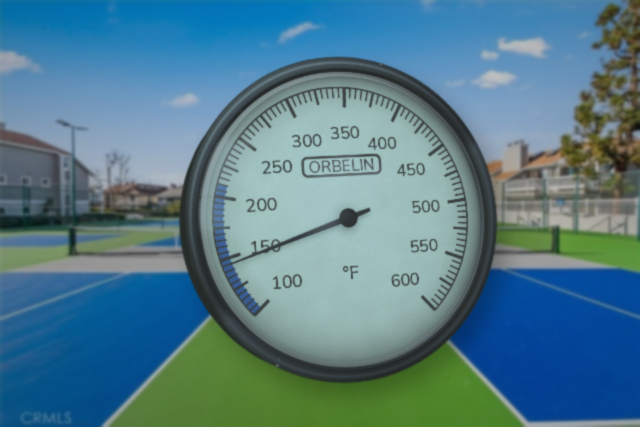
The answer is 145 °F
